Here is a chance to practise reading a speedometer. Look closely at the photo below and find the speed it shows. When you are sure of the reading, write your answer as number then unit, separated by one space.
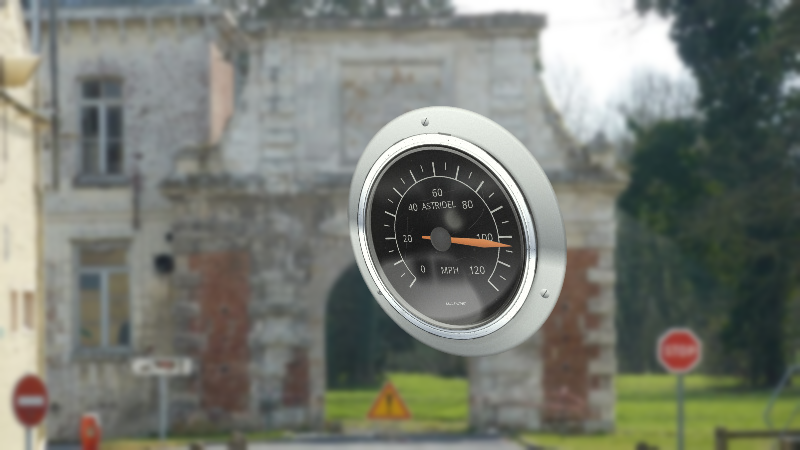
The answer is 102.5 mph
